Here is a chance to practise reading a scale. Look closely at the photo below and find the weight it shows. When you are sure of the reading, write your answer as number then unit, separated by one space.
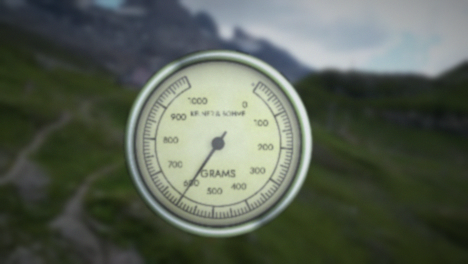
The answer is 600 g
